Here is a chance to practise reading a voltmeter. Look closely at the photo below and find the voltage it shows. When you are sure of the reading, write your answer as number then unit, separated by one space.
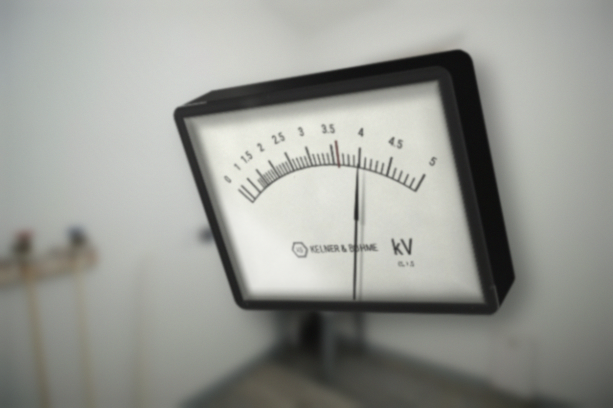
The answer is 4 kV
